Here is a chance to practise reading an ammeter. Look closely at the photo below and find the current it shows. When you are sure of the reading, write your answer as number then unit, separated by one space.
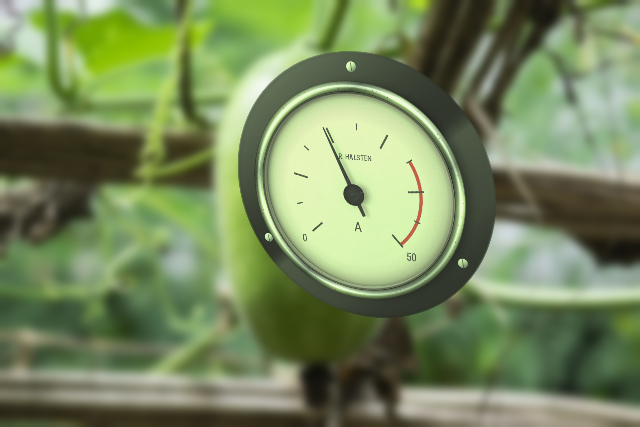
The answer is 20 A
